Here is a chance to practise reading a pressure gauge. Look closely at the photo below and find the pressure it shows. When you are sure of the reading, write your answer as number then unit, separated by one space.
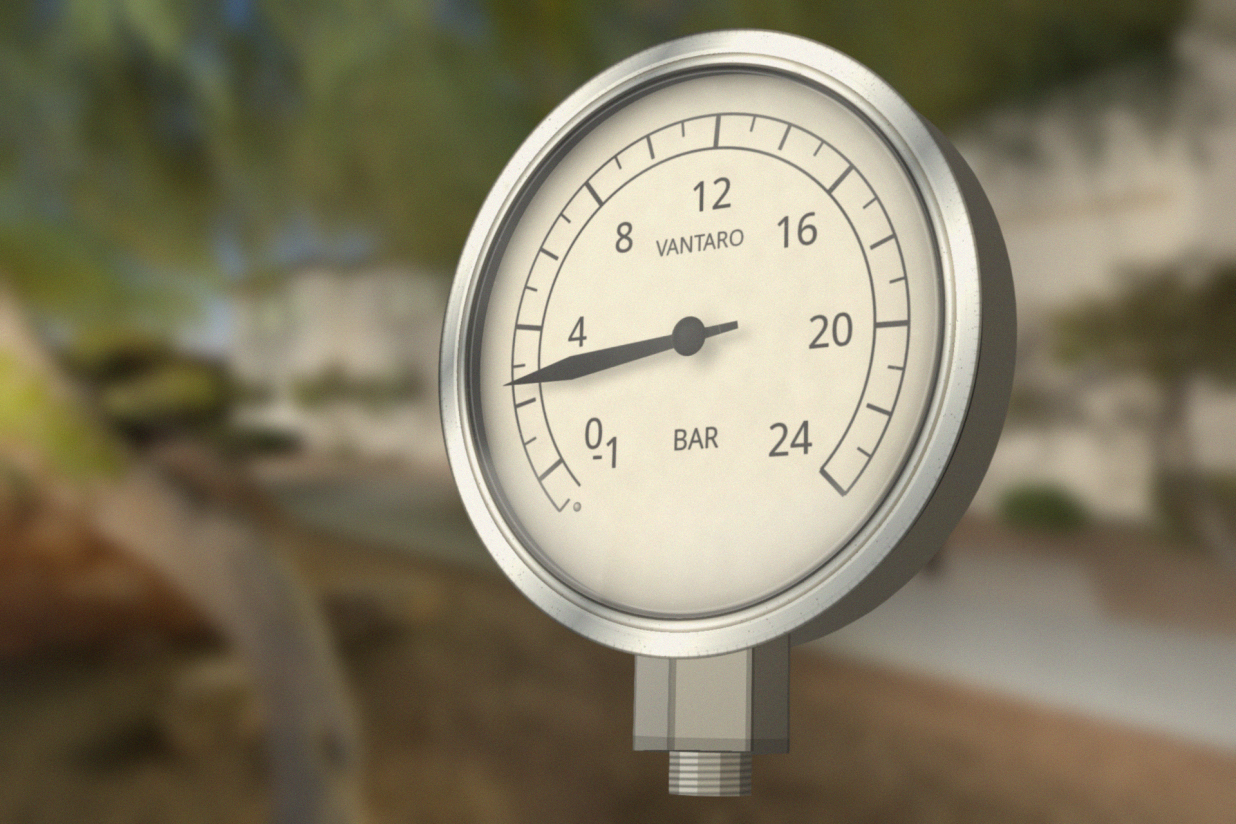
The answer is 2.5 bar
